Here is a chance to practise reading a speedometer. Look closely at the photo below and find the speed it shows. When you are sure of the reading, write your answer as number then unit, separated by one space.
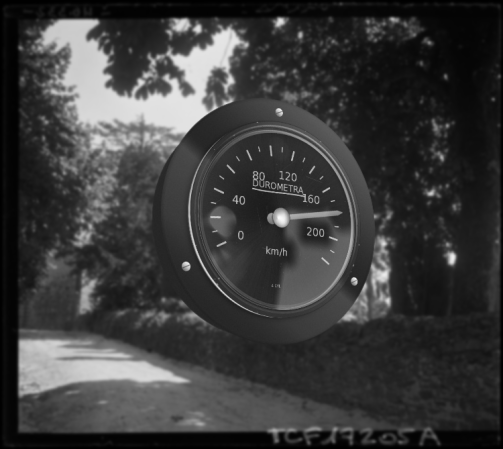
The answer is 180 km/h
